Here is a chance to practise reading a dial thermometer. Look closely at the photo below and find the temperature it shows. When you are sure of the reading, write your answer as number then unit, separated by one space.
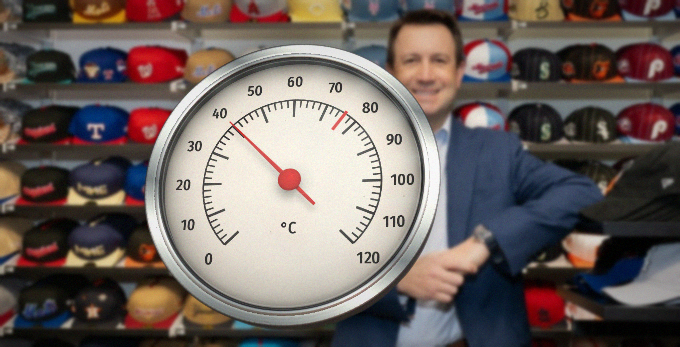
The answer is 40 °C
